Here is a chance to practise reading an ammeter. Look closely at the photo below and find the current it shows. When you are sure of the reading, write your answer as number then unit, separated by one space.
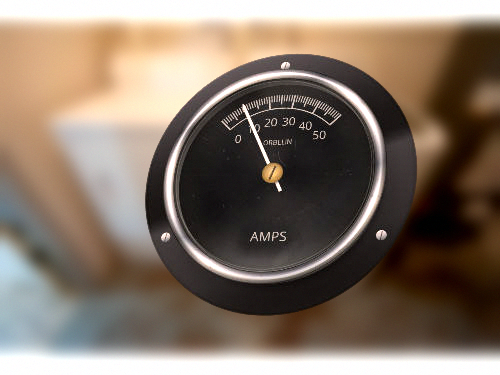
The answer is 10 A
